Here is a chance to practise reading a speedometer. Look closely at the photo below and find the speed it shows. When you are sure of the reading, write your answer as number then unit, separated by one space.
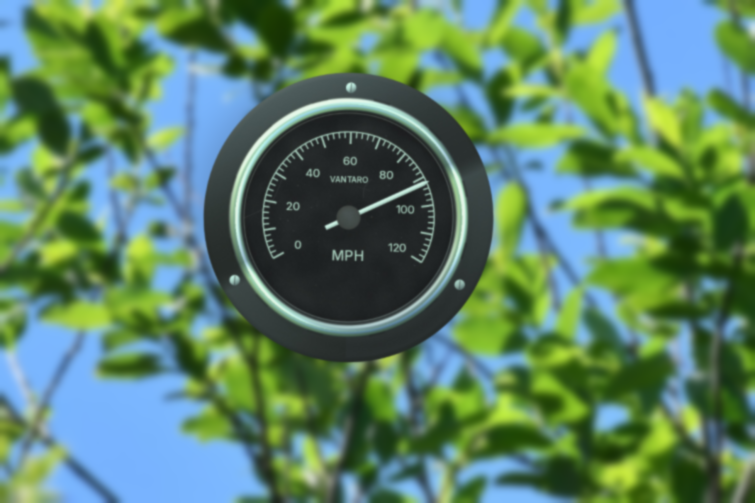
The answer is 92 mph
